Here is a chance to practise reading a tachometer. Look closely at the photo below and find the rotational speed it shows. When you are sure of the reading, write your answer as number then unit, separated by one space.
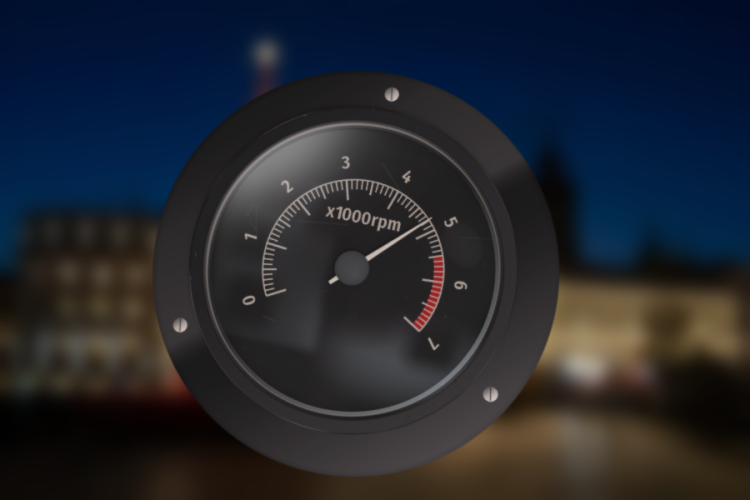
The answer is 4800 rpm
